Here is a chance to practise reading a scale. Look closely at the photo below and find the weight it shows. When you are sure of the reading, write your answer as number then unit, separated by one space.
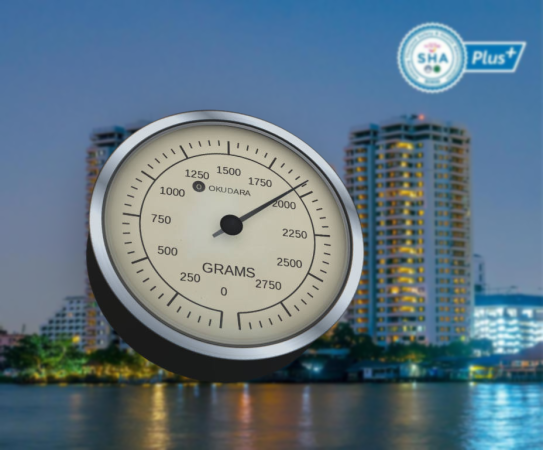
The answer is 1950 g
